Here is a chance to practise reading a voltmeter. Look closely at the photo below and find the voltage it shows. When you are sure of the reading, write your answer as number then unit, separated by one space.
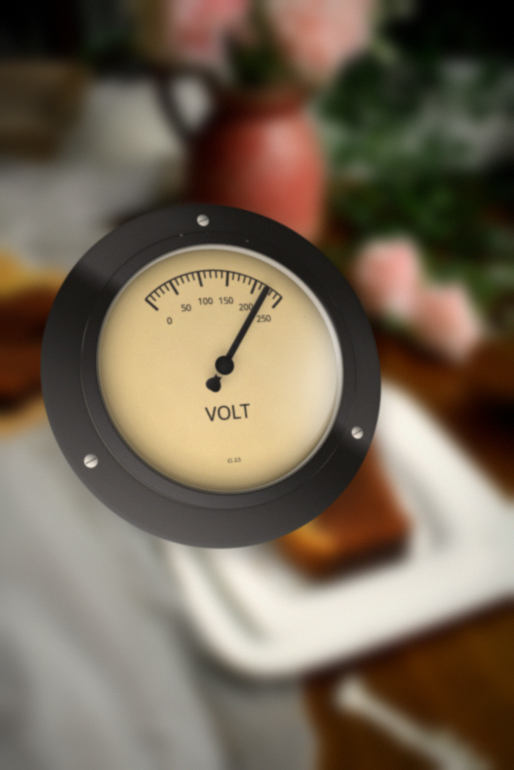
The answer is 220 V
